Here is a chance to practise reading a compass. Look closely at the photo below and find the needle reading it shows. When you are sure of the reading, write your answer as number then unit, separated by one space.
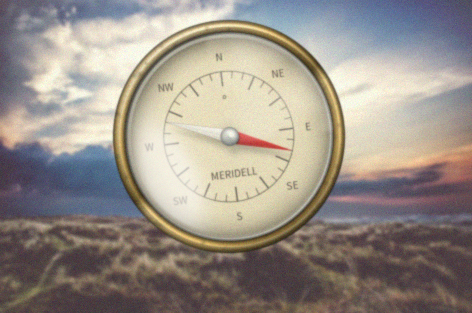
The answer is 110 °
